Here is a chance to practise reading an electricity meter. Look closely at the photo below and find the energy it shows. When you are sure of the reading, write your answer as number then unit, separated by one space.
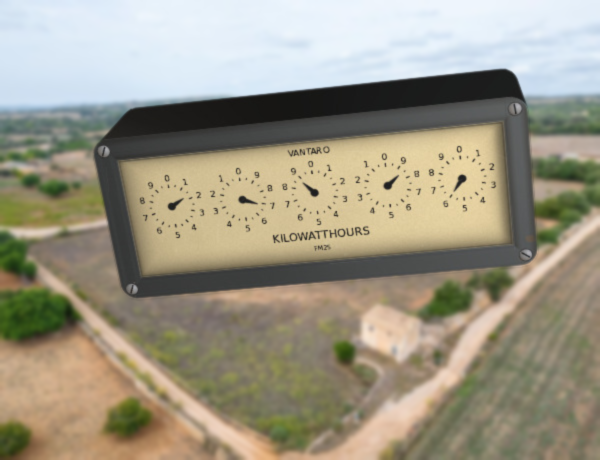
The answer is 16886 kWh
